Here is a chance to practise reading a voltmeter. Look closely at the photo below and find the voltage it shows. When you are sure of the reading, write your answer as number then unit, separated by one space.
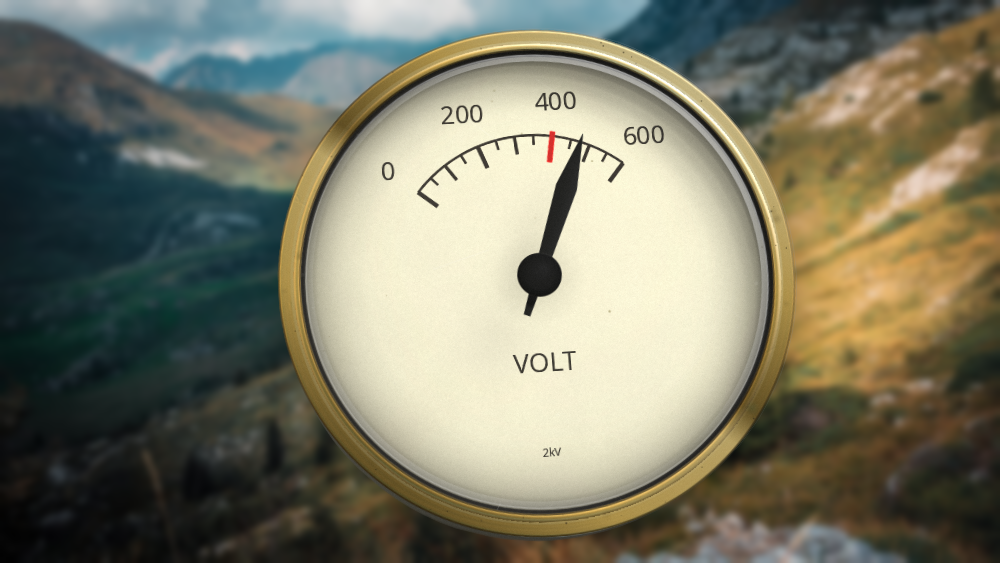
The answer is 475 V
